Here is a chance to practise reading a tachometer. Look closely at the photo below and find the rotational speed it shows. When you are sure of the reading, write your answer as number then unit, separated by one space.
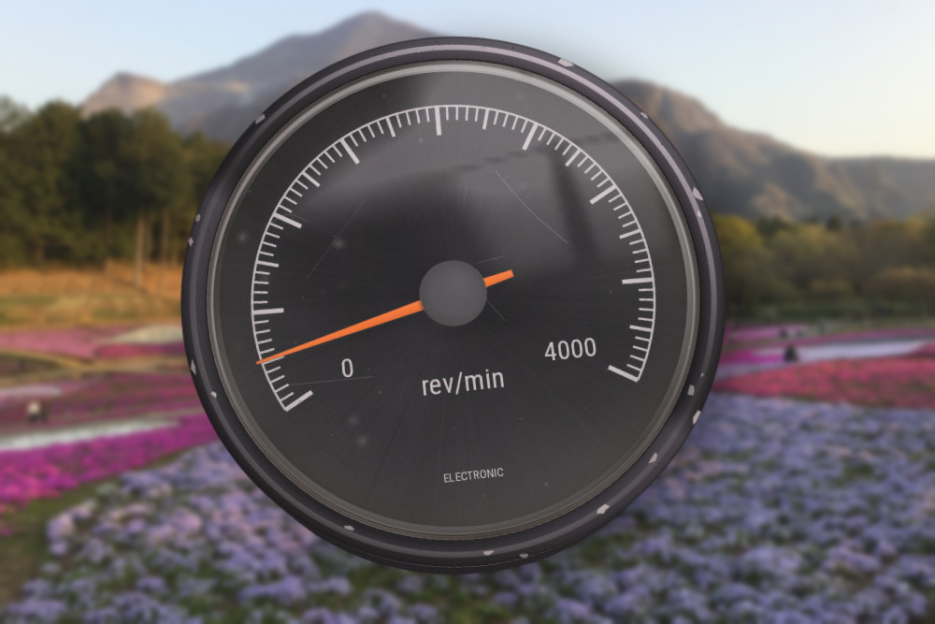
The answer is 250 rpm
